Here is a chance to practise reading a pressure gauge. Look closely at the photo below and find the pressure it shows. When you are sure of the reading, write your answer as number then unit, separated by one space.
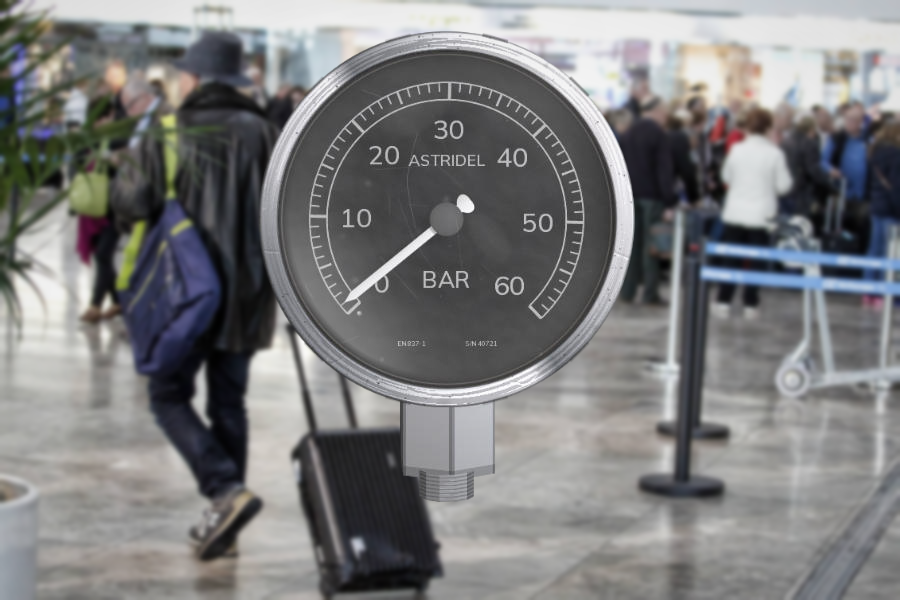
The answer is 1 bar
